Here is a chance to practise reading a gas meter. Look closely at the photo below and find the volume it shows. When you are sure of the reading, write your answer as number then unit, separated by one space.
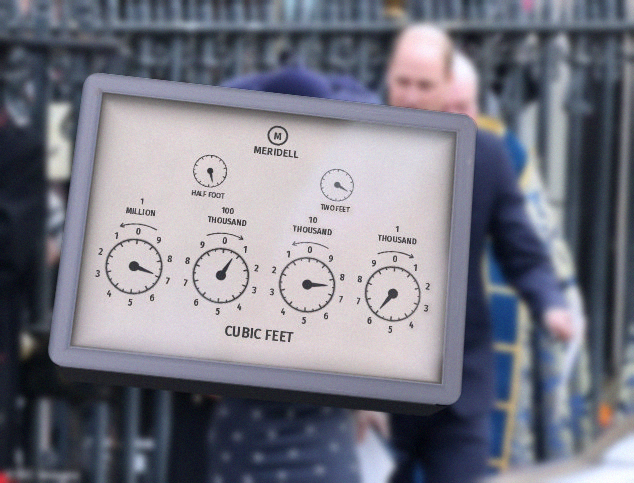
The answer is 707600 ft³
